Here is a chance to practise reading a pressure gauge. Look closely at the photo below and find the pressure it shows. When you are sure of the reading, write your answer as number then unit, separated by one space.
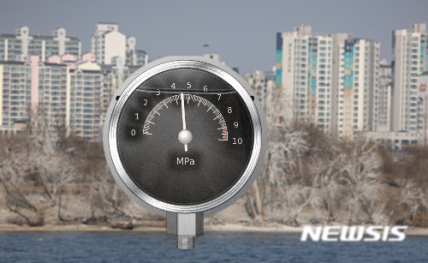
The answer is 4.5 MPa
